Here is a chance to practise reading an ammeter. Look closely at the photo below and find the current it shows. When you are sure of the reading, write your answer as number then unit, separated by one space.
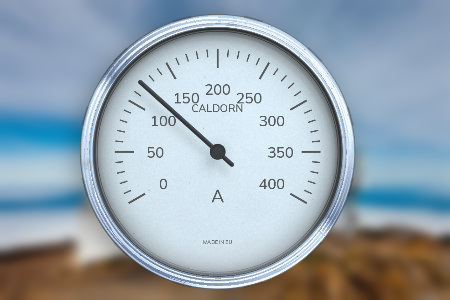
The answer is 120 A
